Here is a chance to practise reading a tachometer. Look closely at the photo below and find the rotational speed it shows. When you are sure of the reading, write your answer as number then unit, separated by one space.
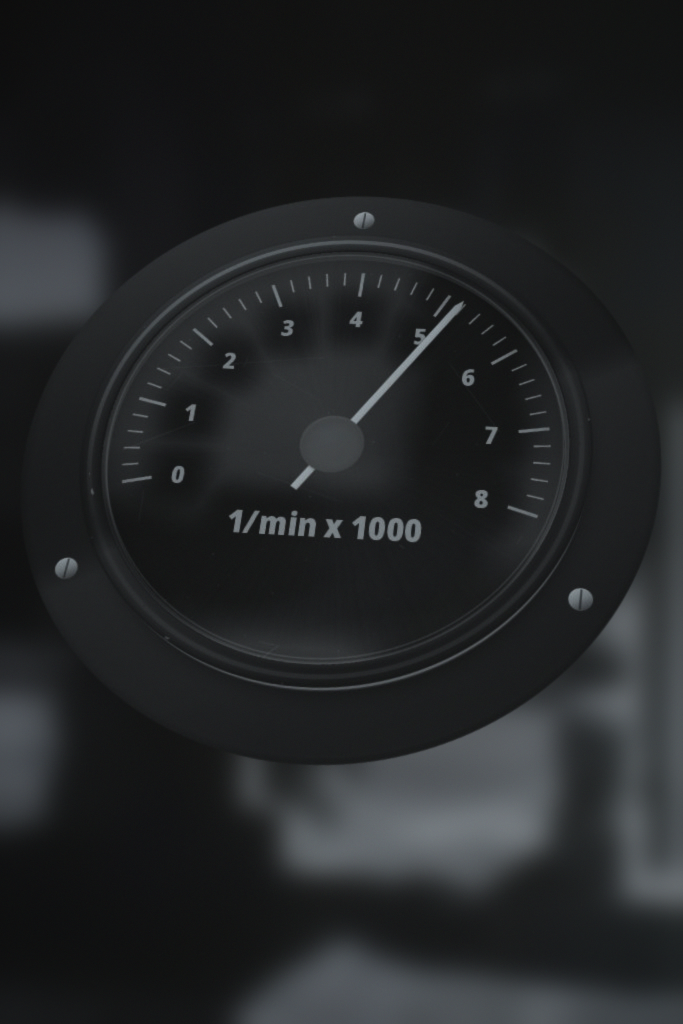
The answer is 5200 rpm
